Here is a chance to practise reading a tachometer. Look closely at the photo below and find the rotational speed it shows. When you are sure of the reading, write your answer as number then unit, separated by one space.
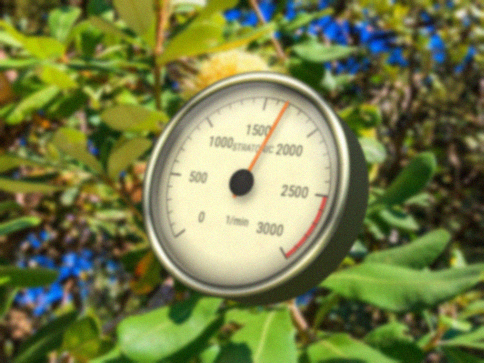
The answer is 1700 rpm
